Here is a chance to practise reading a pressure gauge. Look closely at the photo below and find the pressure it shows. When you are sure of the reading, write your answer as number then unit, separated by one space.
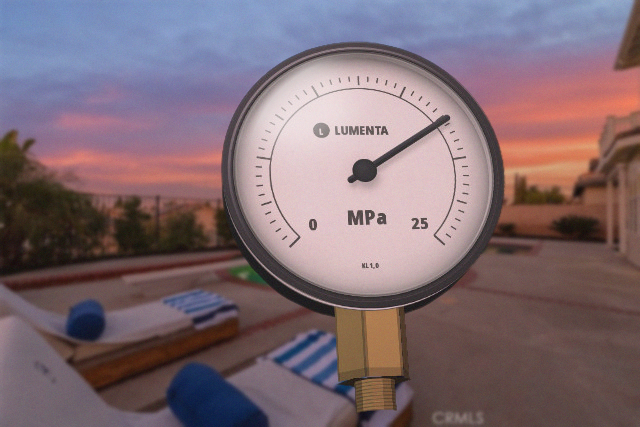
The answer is 17.75 MPa
